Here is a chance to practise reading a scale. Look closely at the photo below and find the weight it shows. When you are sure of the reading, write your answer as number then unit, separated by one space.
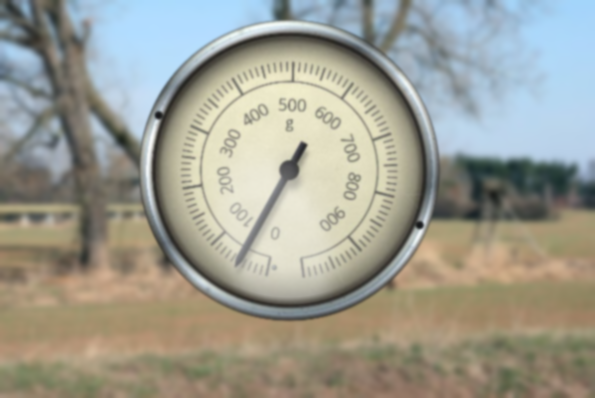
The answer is 50 g
